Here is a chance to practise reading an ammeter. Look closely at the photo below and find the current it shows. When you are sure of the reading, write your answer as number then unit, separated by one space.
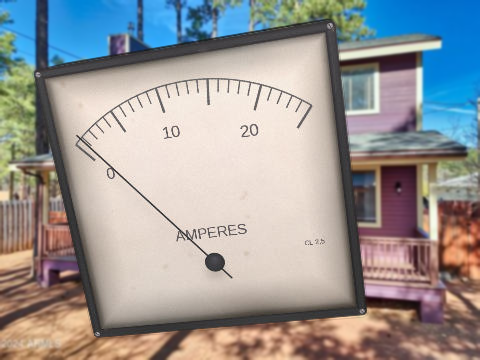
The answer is 1 A
